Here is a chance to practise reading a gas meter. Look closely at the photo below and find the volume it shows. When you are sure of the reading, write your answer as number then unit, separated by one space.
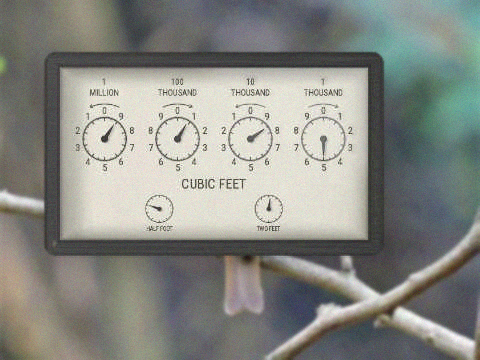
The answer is 908500 ft³
